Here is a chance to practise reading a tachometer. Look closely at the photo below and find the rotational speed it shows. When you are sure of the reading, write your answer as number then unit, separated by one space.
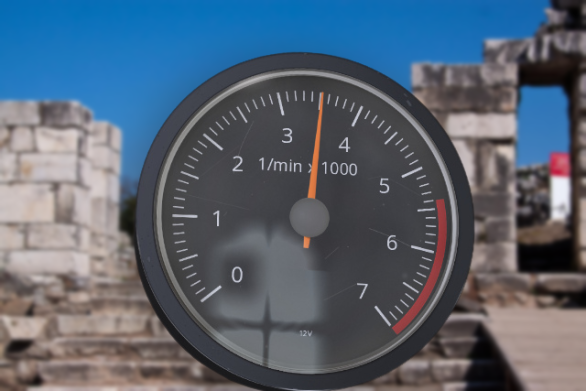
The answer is 3500 rpm
